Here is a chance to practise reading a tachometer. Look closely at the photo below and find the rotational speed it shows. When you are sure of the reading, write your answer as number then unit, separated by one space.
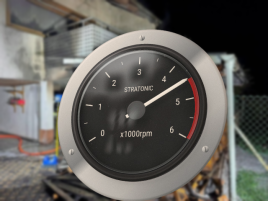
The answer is 4500 rpm
